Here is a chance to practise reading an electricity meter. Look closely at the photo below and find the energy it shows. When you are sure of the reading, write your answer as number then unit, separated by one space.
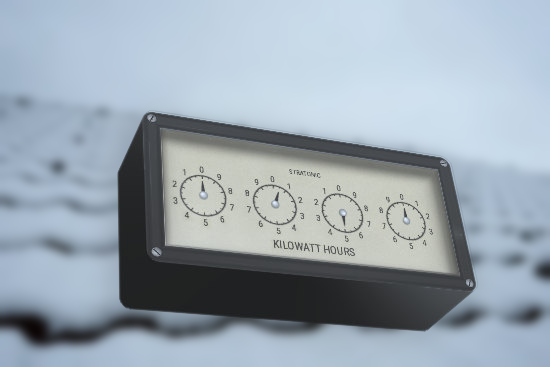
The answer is 50 kWh
